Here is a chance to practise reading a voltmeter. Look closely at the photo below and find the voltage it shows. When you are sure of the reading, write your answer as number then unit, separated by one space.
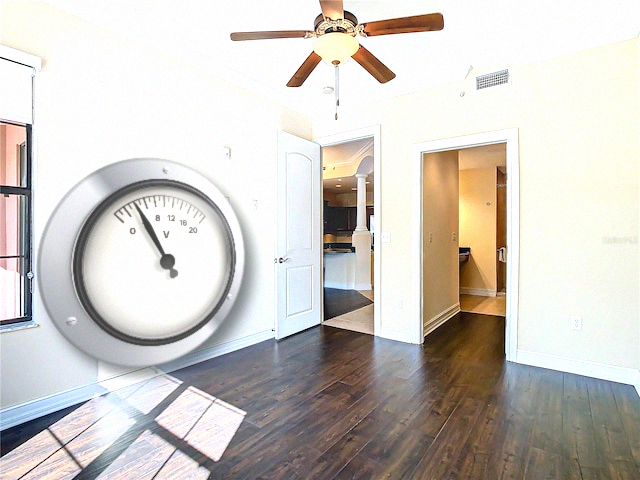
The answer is 4 V
